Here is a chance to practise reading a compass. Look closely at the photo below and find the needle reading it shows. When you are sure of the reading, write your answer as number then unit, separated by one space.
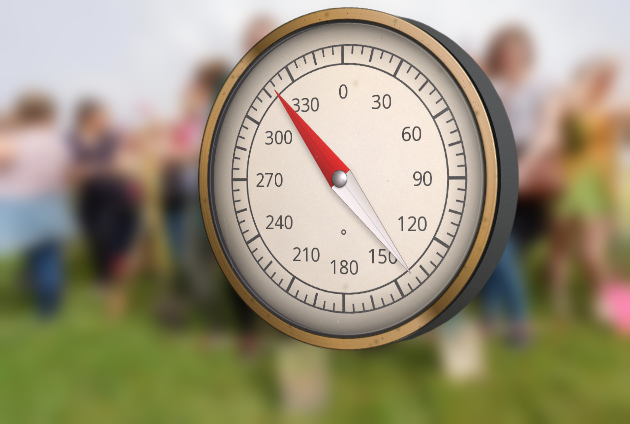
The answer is 320 °
